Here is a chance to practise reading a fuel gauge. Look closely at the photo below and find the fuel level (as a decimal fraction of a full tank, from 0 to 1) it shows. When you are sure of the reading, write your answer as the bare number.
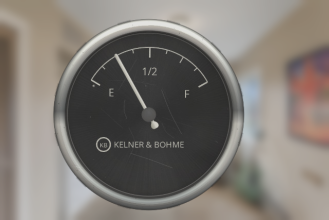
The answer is 0.25
